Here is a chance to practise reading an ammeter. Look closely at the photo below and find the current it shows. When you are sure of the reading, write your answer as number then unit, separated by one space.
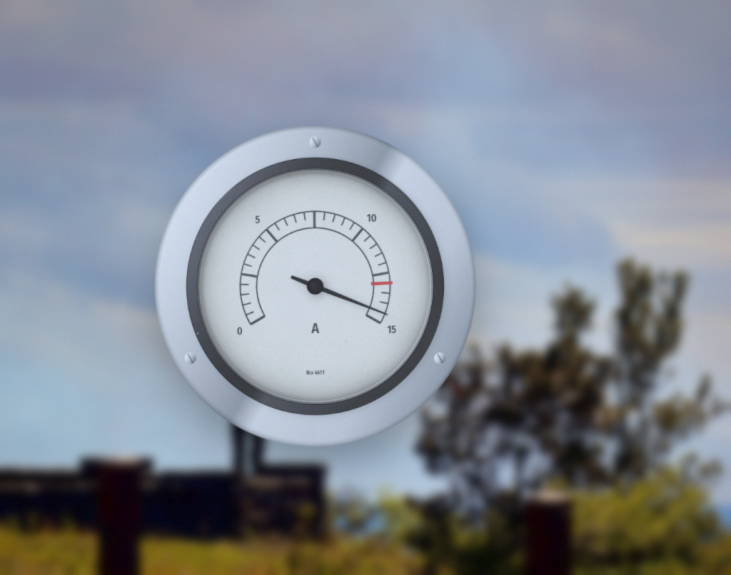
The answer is 14.5 A
